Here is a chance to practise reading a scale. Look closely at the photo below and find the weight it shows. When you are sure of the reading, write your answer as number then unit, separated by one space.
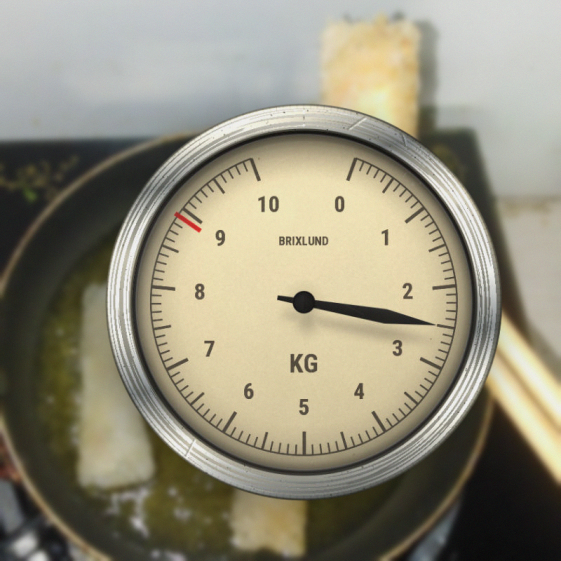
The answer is 2.5 kg
